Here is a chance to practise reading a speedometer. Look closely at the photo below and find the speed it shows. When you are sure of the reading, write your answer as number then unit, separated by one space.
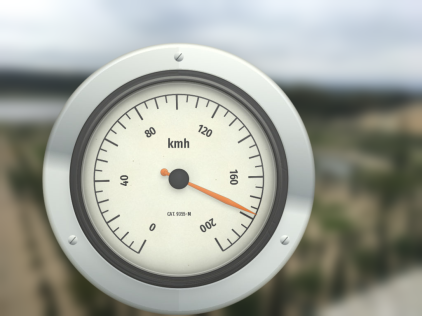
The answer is 177.5 km/h
